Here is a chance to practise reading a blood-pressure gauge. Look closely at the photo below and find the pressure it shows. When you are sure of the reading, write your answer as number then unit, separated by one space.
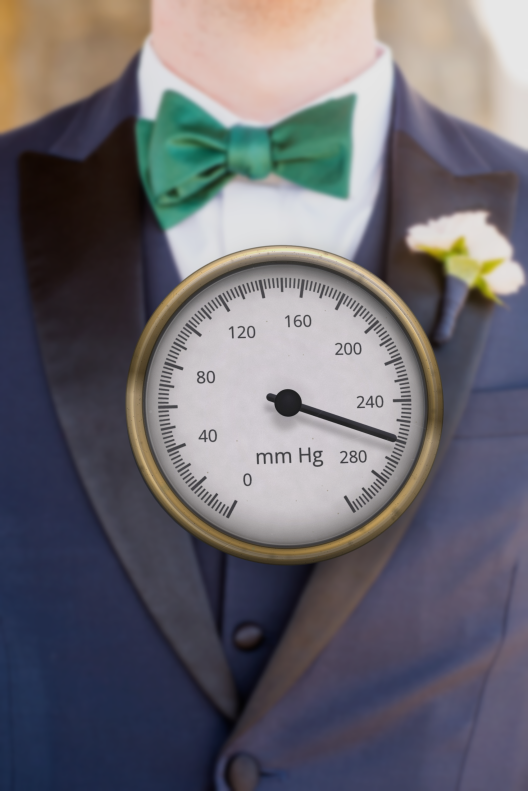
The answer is 260 mmHg
